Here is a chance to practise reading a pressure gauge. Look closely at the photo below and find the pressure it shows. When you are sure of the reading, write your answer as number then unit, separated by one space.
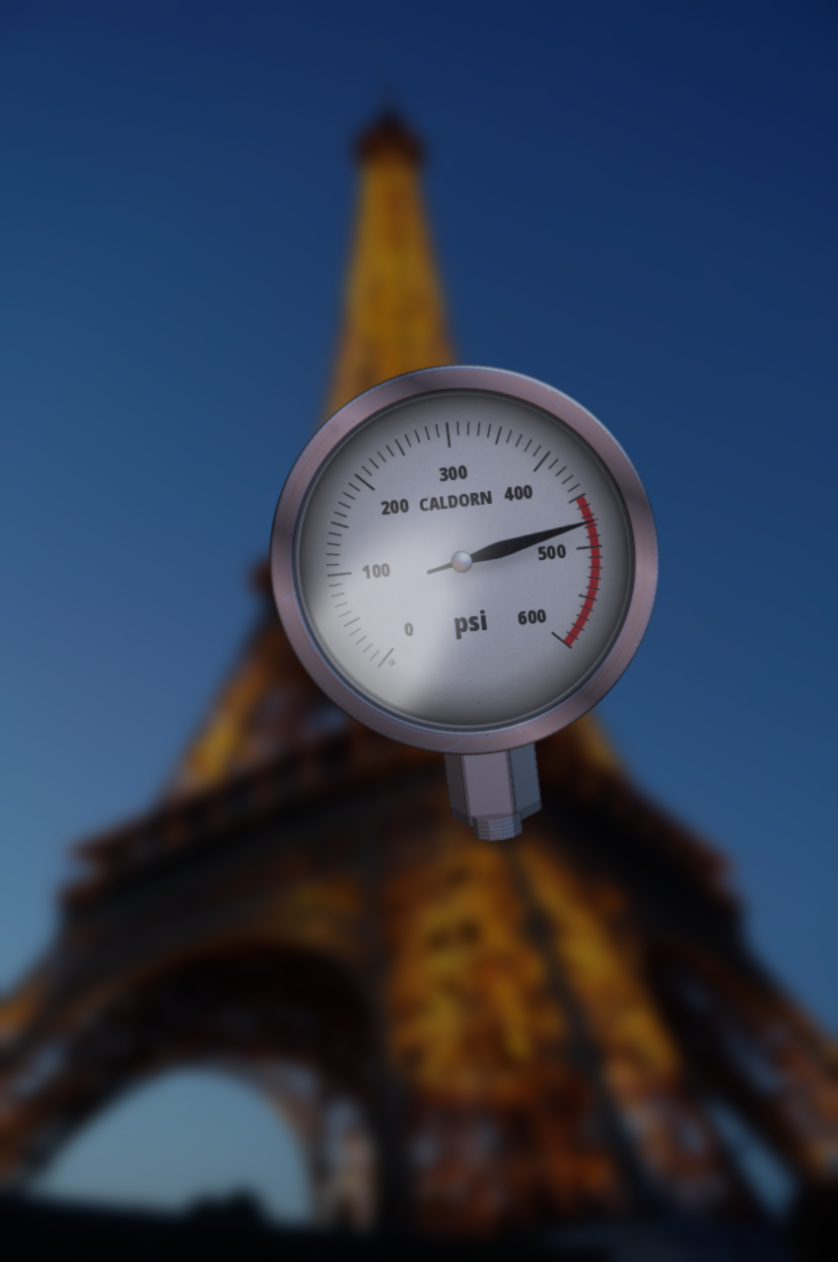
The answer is 475 psi
